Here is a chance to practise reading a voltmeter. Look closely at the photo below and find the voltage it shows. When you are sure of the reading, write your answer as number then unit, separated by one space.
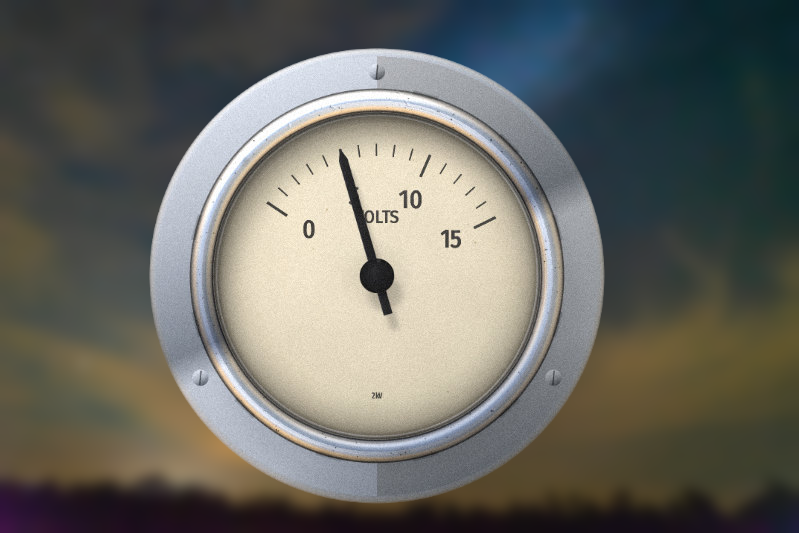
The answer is 5 V
